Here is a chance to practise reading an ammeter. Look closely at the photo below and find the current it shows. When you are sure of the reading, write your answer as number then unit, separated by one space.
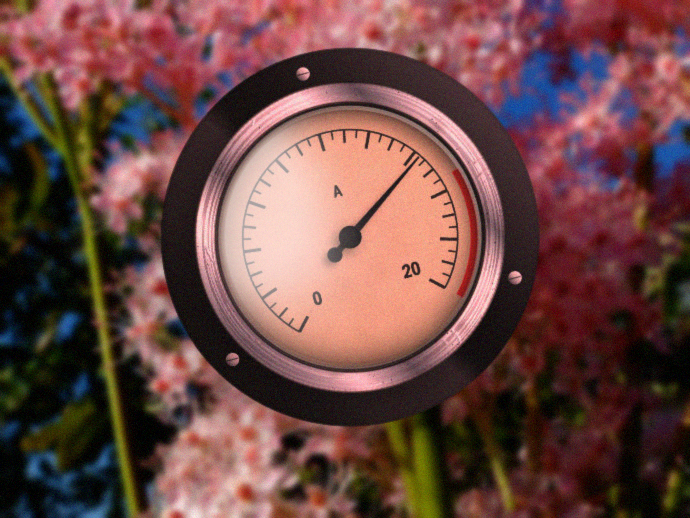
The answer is 14.25 A
